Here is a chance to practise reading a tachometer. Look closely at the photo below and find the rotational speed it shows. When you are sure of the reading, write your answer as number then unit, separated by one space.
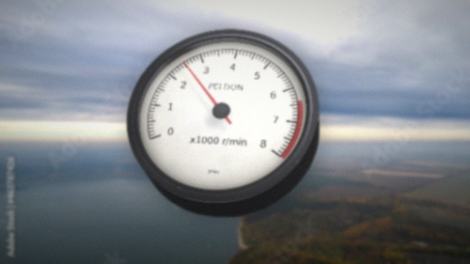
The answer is 2500 rpm
